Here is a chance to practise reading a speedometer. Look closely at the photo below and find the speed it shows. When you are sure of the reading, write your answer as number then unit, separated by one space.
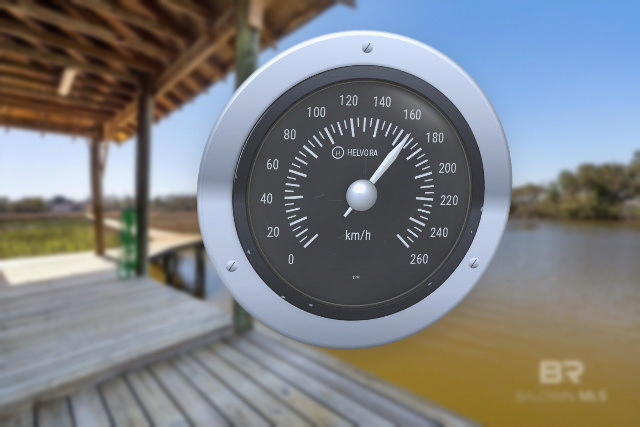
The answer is 165 km/h
